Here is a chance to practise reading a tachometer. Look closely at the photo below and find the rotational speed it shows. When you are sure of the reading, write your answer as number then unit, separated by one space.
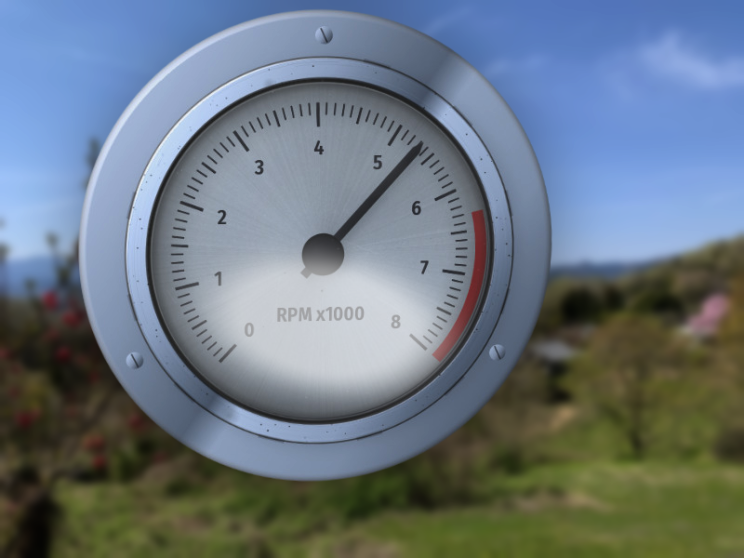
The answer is 5300 rpm
